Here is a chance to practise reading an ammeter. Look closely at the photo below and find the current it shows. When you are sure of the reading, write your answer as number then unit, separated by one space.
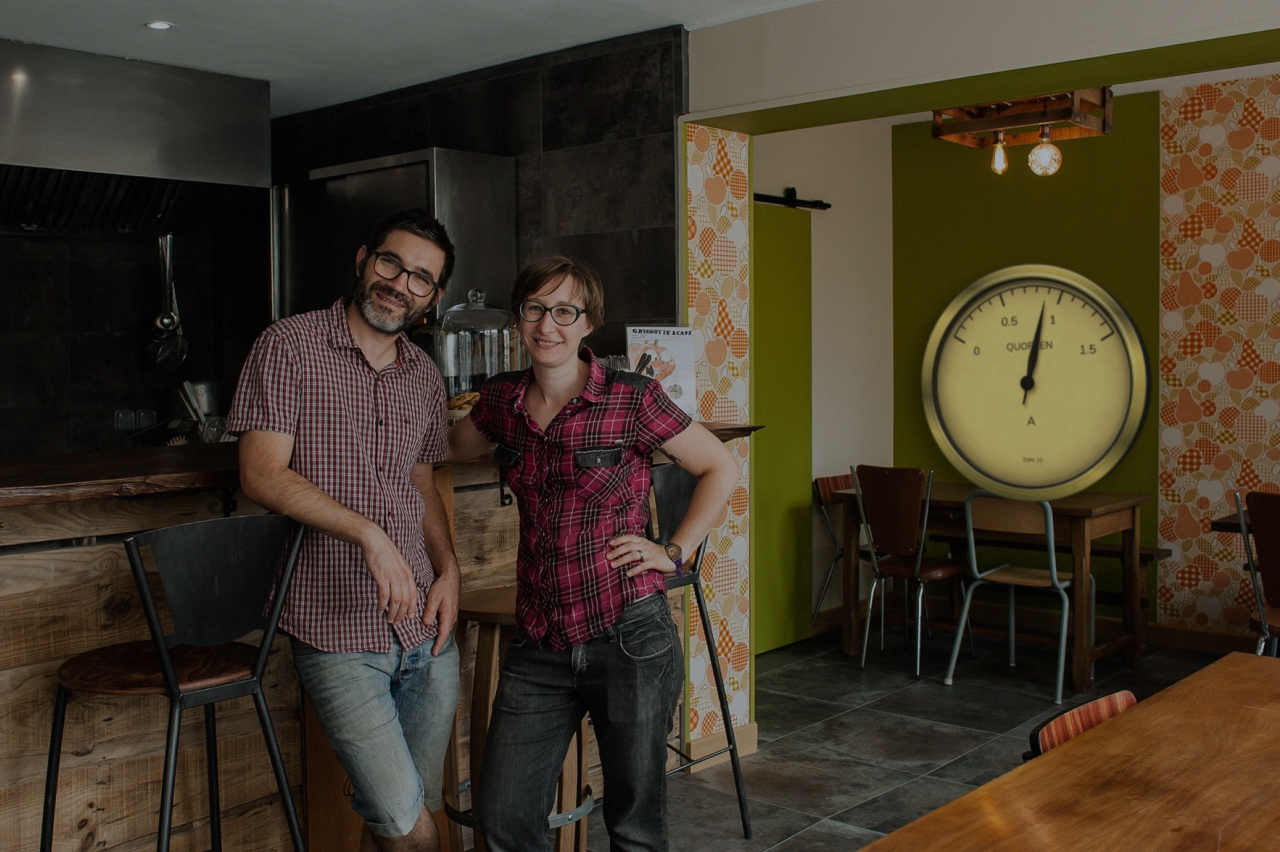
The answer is 0.9 A
